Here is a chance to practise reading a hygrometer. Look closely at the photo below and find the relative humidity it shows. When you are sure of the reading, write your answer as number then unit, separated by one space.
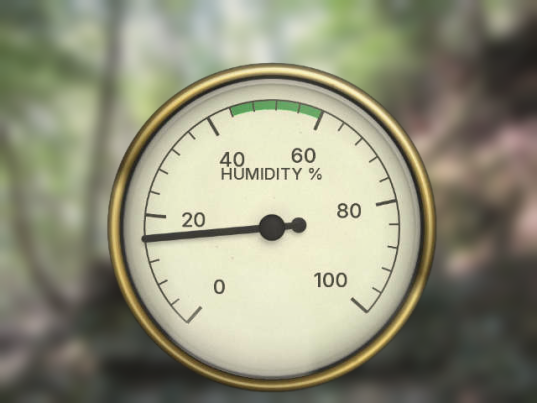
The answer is 16 %
